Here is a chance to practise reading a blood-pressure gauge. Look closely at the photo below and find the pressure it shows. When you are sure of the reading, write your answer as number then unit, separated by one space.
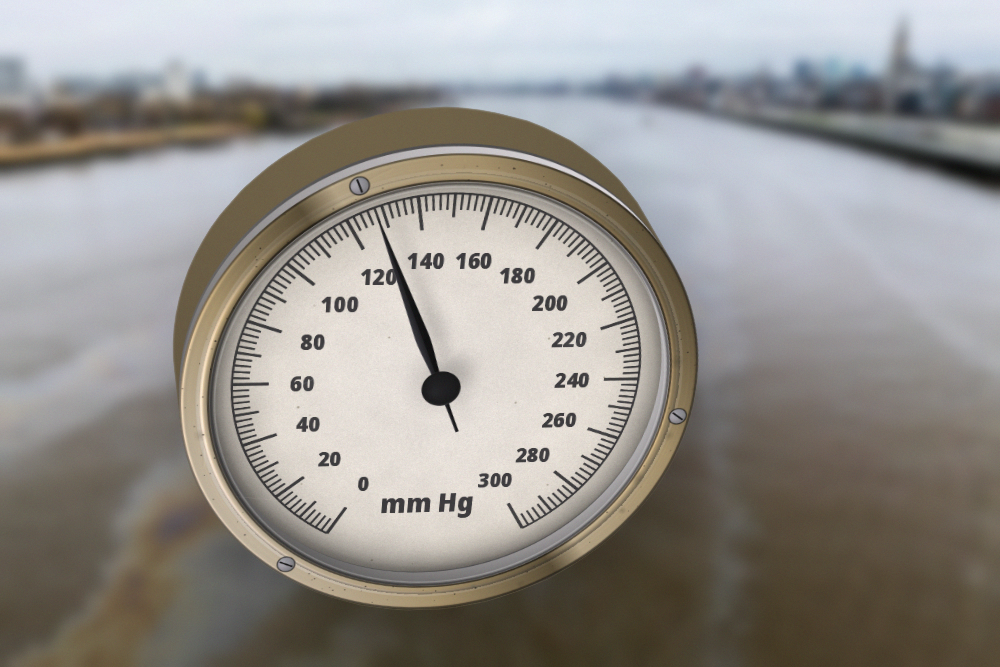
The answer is 128 mmHg
